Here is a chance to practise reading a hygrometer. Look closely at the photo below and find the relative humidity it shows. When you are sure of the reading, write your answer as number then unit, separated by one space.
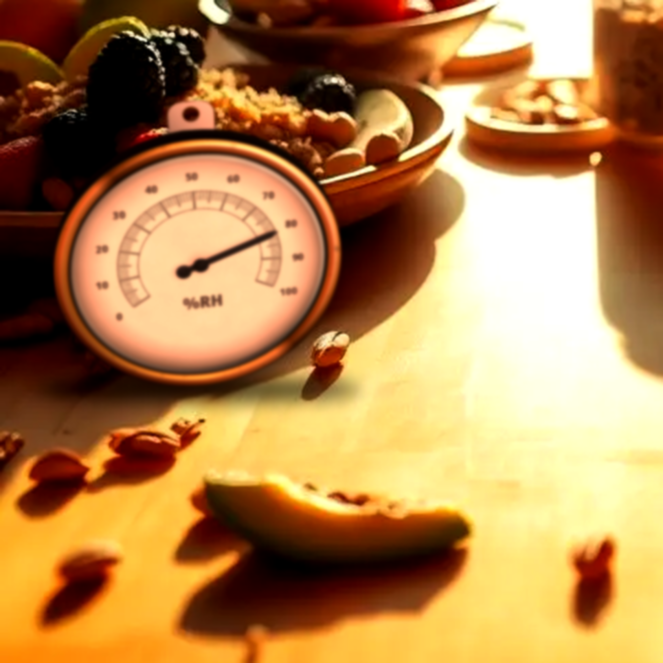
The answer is 80 %
